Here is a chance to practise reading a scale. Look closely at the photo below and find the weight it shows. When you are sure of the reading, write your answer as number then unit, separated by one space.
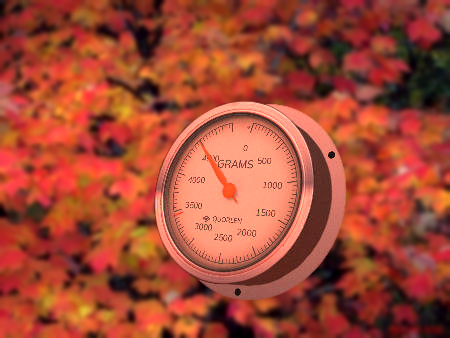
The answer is 4500 g
